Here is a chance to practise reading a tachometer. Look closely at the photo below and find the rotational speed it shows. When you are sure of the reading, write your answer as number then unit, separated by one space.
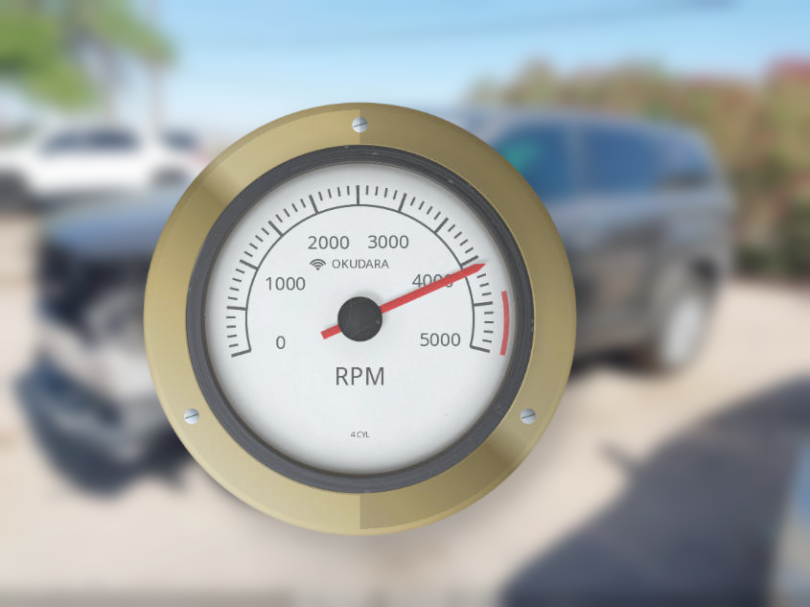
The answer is 4100 rpm
